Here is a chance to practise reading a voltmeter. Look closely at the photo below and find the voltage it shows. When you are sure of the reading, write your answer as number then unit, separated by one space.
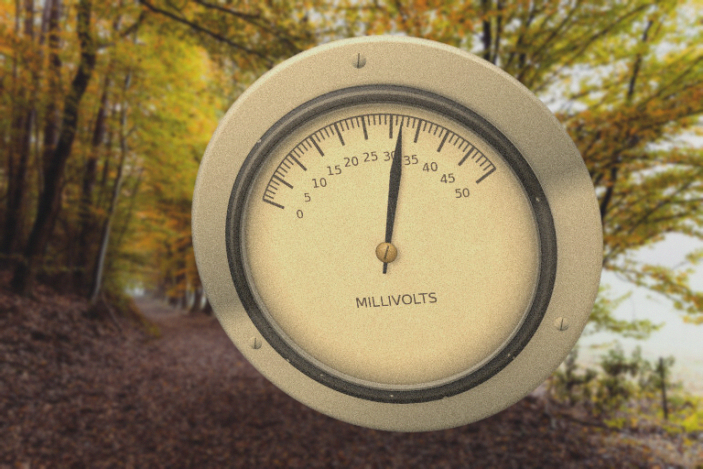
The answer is 32 mV
